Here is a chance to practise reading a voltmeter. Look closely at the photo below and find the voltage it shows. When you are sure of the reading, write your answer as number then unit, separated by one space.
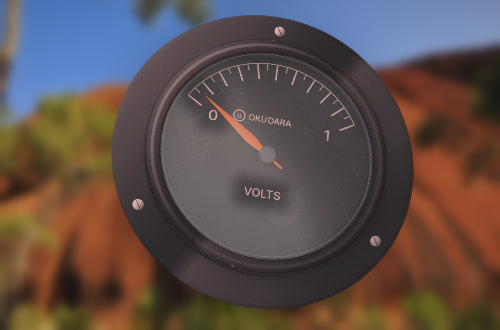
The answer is 0.05 V
